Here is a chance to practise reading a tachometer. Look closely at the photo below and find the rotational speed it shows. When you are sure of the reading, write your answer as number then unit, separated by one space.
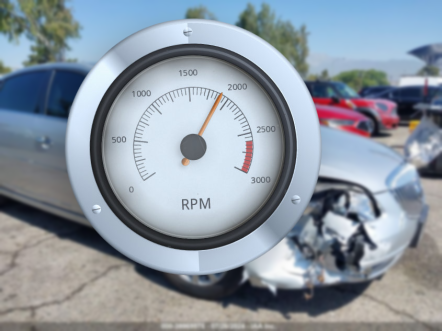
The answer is 1900 rpm
